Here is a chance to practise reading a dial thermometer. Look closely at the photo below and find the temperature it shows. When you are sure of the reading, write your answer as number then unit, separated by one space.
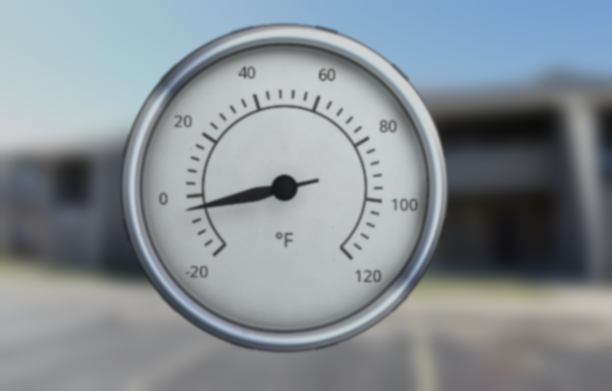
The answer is -4 °F
